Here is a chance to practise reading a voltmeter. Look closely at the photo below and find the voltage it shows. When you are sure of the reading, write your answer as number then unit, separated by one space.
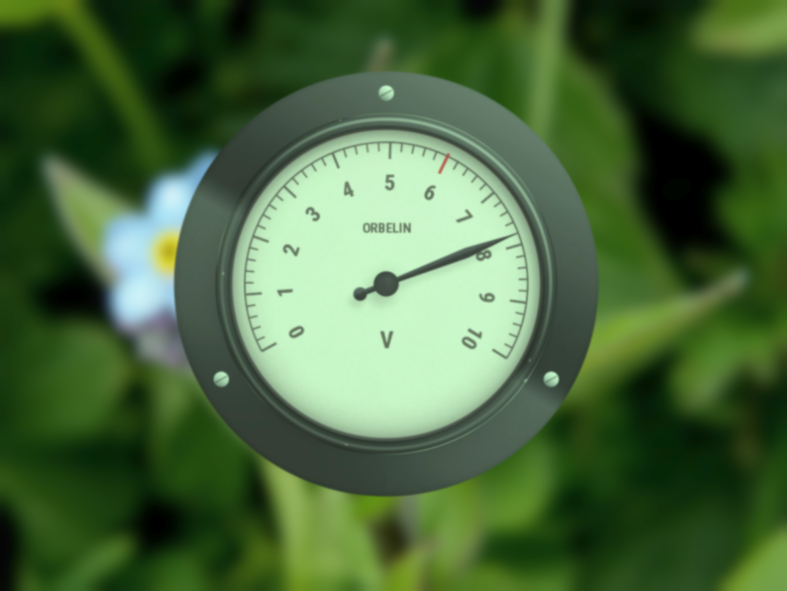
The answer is 7.8 V
